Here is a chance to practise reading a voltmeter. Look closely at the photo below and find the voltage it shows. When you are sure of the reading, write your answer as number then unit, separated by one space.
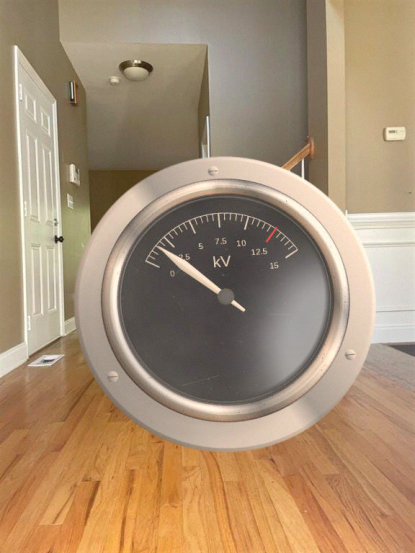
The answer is 1.5 kV
